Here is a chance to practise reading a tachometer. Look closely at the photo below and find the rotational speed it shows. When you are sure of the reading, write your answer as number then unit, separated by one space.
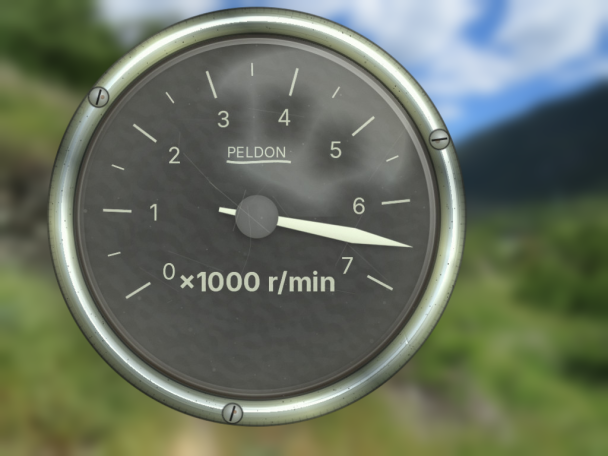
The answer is 6500 rpm
